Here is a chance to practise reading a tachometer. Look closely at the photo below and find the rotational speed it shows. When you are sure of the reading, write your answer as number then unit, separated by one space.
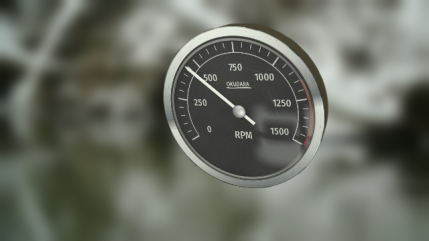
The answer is 450 rpm
